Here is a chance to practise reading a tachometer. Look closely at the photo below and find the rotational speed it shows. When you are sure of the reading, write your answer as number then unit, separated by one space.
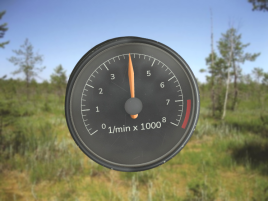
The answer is 4000 rpm
